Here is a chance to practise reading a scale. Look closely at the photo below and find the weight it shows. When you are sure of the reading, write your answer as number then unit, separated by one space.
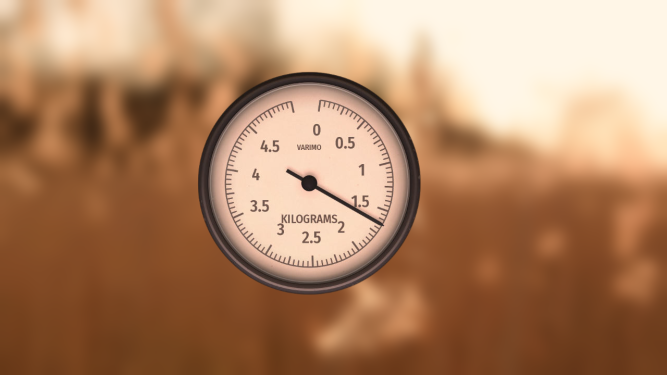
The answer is 1.65 kg
